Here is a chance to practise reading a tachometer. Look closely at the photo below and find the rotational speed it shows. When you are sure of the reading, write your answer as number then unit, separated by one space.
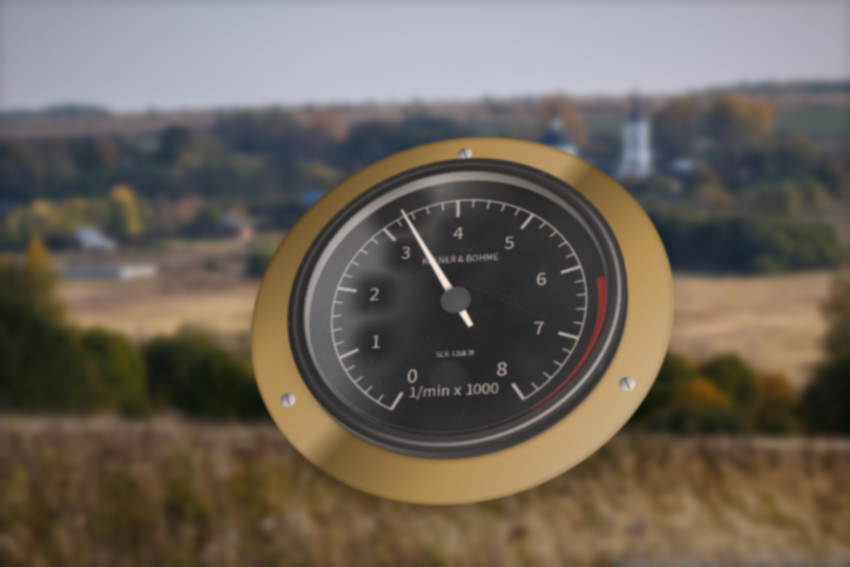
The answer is 3300 rpm
